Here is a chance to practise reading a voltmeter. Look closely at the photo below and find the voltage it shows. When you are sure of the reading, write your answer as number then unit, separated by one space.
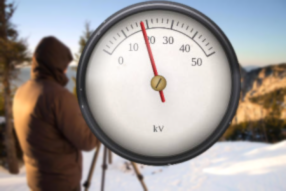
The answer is 18 kV
